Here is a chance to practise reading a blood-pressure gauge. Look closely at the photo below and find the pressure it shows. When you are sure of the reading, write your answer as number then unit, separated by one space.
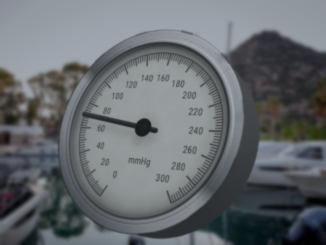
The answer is 70 mmHg
